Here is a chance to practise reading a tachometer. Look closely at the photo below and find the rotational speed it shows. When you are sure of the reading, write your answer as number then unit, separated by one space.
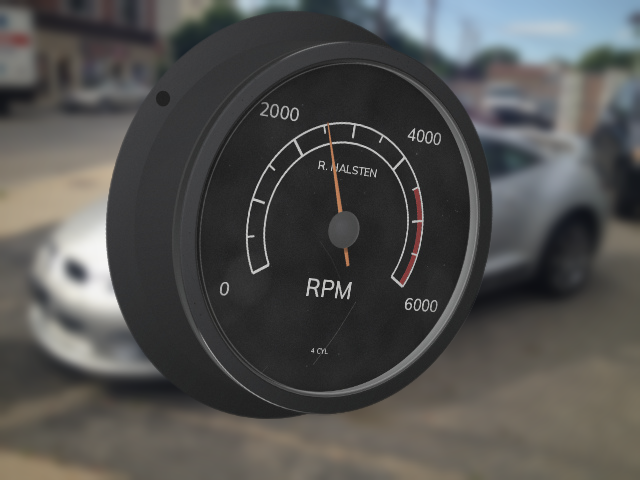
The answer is 2500 rpm
